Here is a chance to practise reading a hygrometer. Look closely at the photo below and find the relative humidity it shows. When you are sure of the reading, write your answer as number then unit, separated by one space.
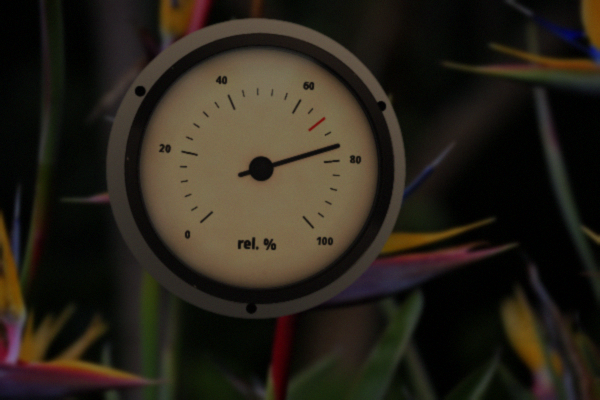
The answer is 76 %
